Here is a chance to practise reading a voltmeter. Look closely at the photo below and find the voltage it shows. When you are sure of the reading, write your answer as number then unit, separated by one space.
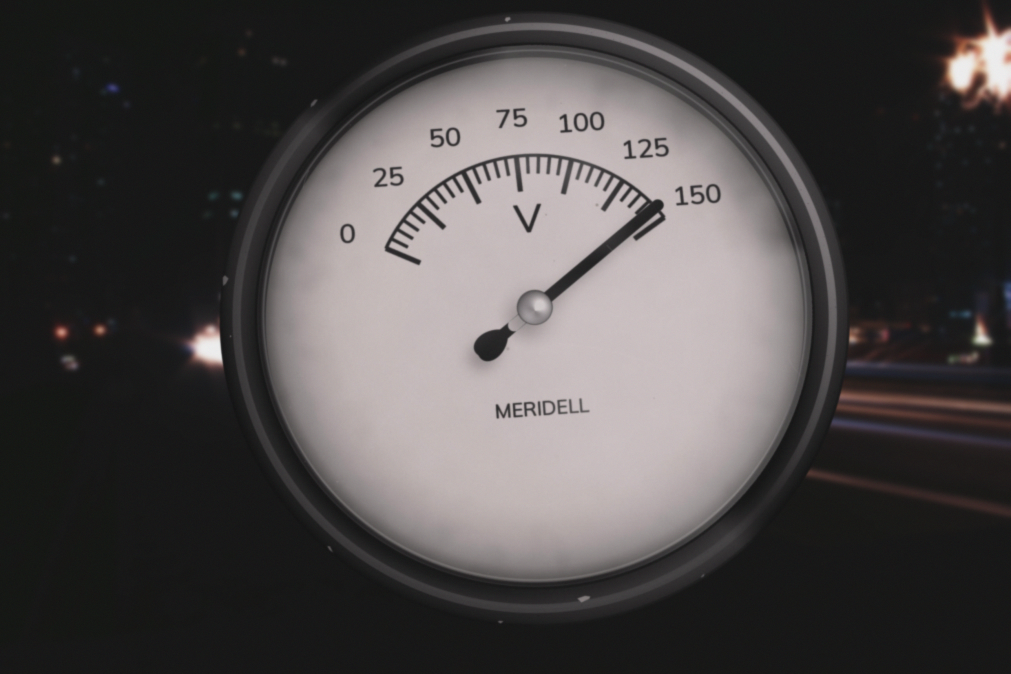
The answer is 145 V
